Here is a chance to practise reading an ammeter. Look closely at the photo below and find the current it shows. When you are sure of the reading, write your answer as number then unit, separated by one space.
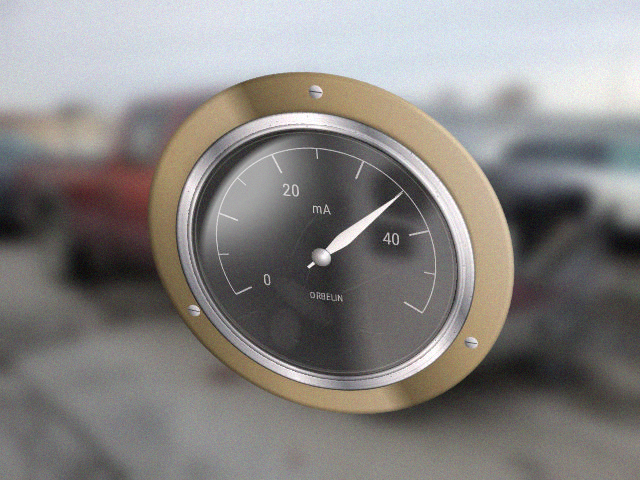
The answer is 35 mA
